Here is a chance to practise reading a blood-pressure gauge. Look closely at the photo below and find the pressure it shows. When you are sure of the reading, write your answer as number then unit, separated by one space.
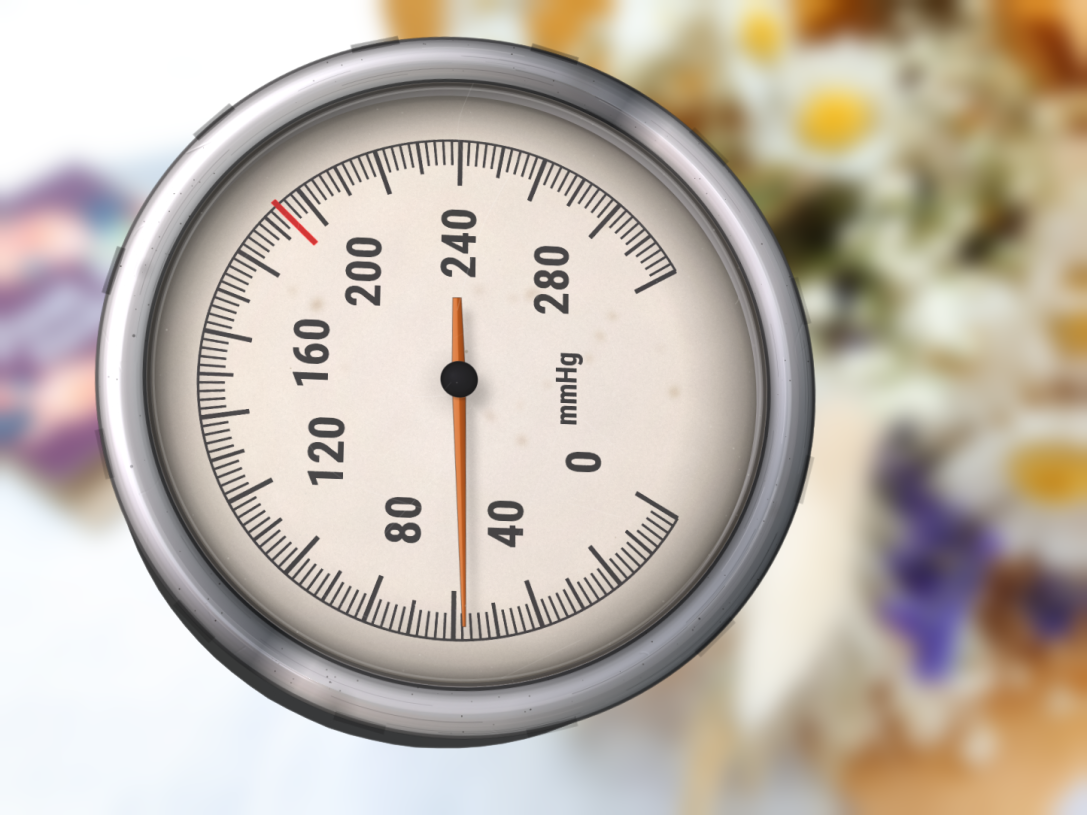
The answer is 58 mmHg
